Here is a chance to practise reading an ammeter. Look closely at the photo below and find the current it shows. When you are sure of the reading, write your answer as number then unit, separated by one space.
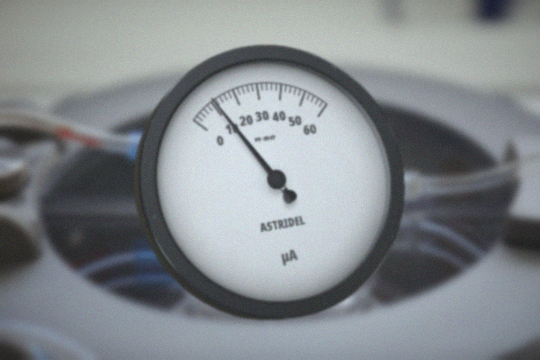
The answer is 10 µA
